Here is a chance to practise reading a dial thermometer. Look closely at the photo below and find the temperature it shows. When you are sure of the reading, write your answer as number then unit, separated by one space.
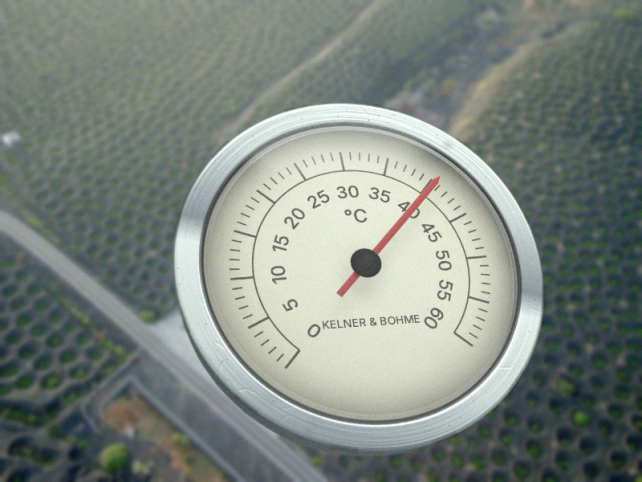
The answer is 40.5 °C
